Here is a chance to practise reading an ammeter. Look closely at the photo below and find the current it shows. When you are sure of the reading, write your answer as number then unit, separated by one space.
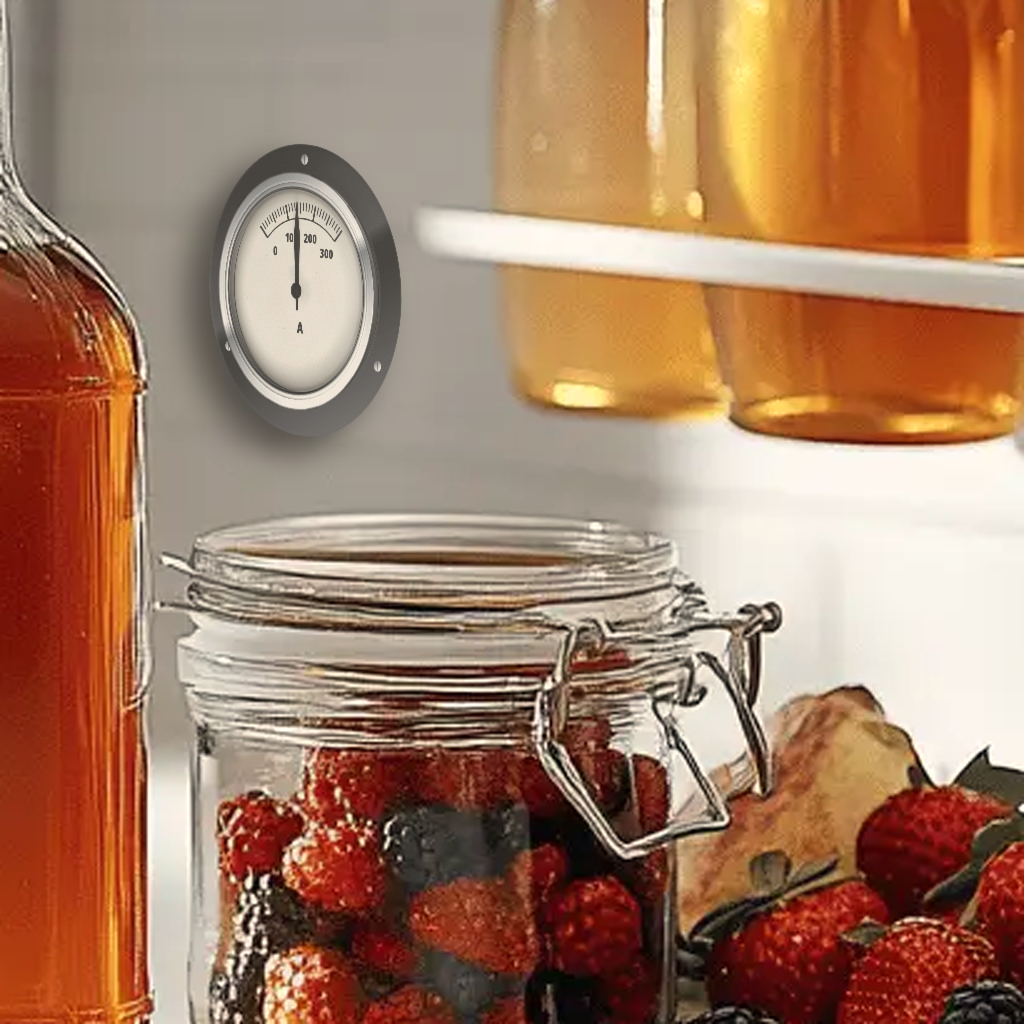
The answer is 150 A
